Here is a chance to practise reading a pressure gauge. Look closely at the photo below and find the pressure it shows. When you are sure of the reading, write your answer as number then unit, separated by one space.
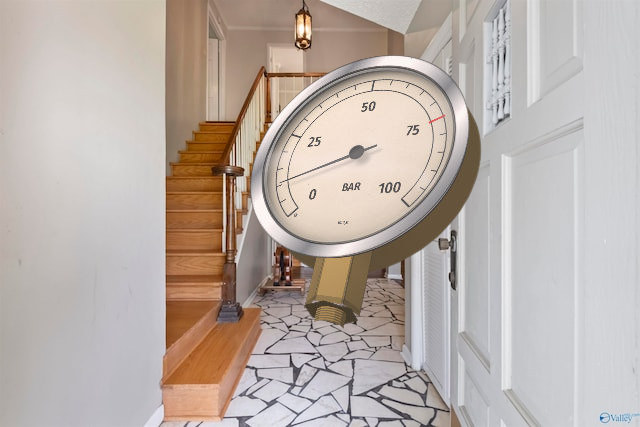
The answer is 10 bar
